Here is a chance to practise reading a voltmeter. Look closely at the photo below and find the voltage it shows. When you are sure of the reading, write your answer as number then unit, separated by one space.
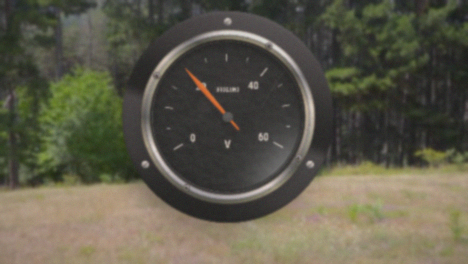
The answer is 20 V
